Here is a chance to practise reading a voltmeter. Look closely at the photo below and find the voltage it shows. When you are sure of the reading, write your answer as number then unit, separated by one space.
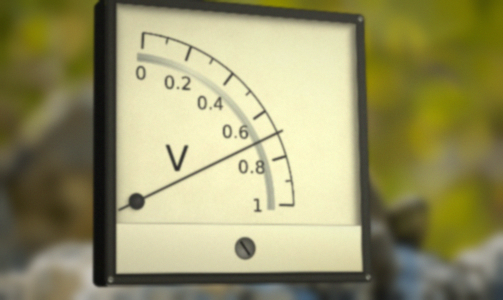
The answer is 0.7 V
